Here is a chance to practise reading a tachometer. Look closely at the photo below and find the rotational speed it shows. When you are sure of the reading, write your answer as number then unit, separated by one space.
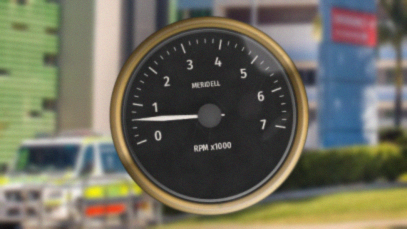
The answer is 600 rpm
